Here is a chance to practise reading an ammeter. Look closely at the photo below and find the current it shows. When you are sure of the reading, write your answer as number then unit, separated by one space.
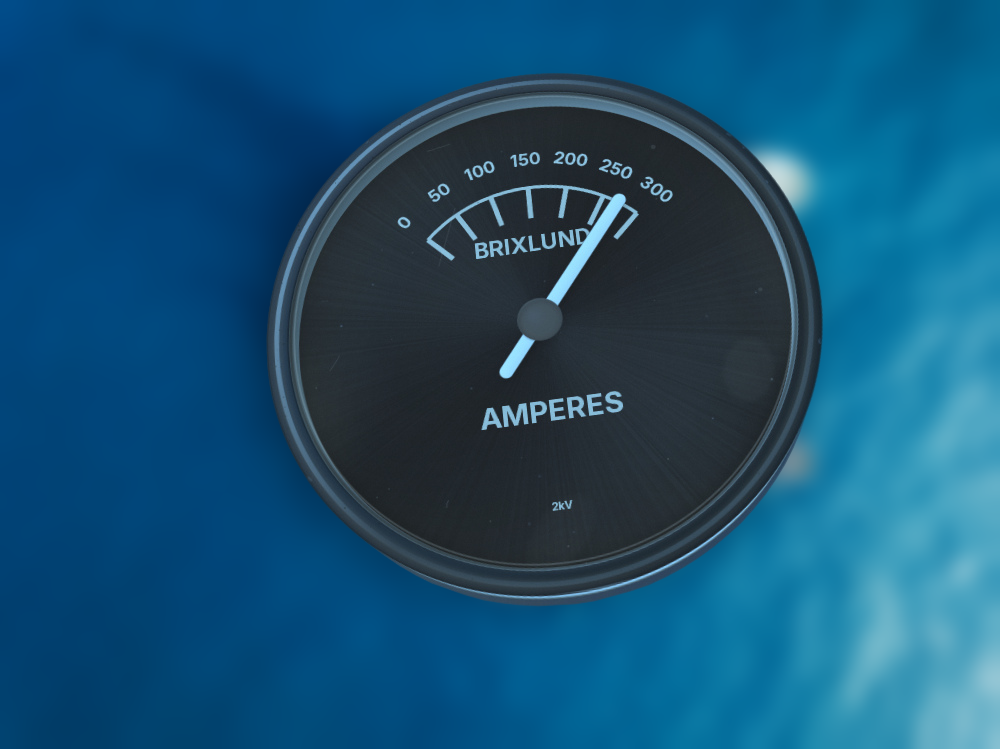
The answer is 275 A
